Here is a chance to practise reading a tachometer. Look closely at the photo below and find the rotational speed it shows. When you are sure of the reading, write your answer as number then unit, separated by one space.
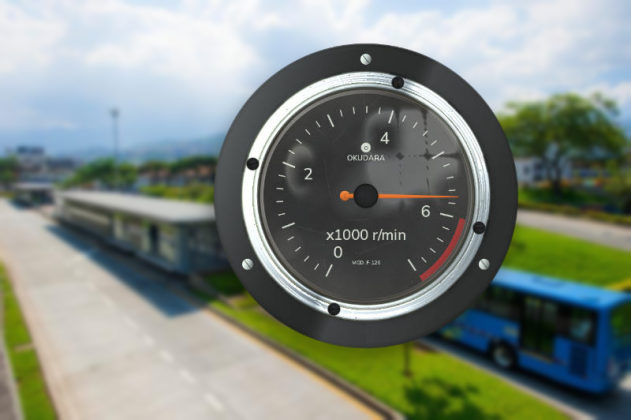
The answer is 5700 rpm
